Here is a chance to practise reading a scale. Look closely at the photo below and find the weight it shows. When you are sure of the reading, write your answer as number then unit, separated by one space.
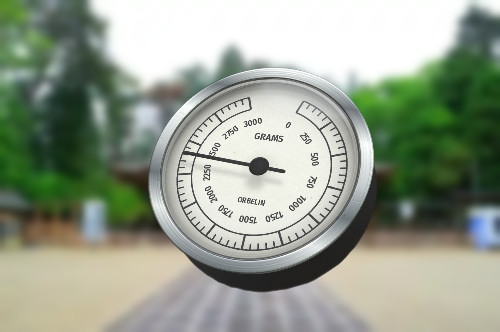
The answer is 2400 g
